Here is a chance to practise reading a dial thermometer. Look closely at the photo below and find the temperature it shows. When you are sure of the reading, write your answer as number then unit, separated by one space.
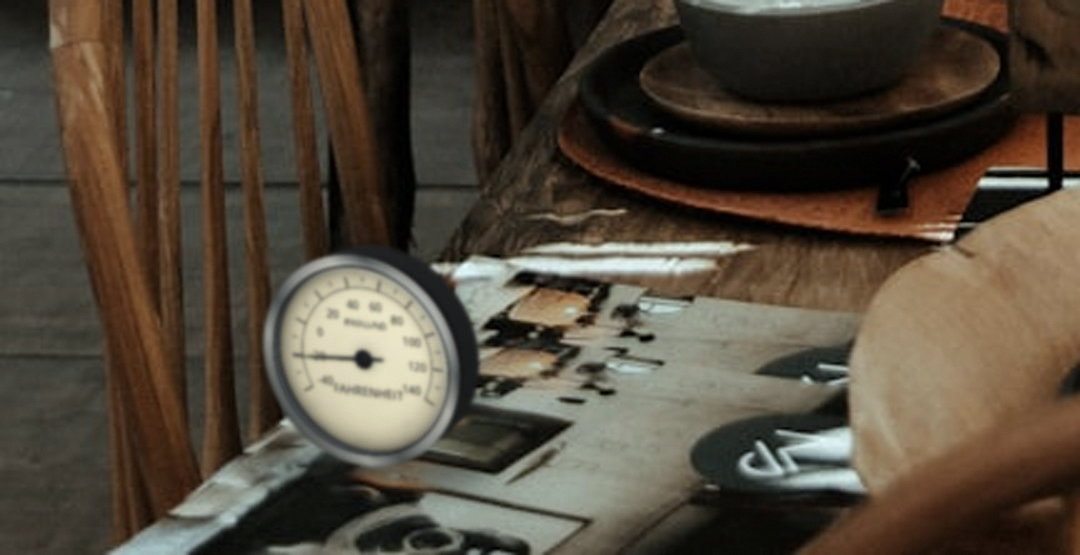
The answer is -20 °F
